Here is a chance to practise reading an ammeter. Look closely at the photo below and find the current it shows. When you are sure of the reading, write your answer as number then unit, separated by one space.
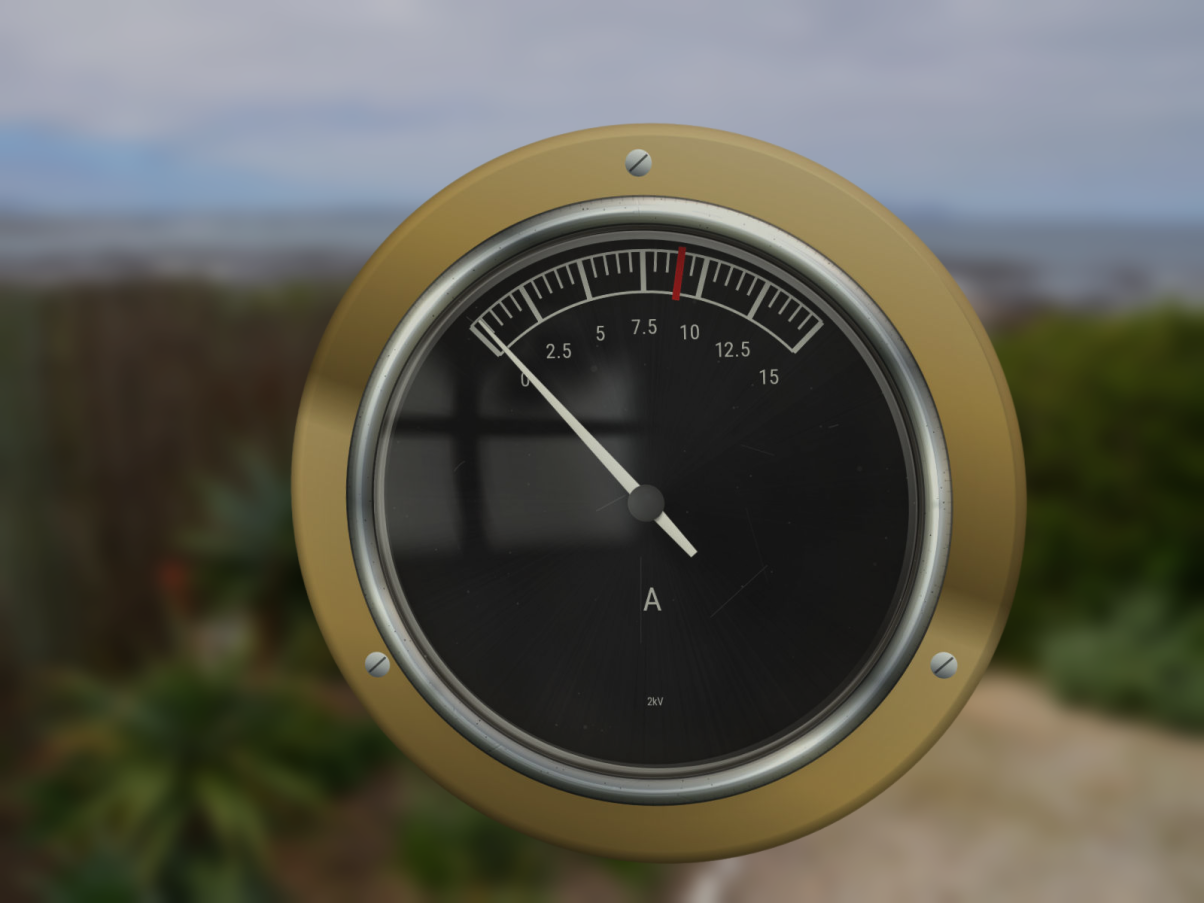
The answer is 0.5 A
